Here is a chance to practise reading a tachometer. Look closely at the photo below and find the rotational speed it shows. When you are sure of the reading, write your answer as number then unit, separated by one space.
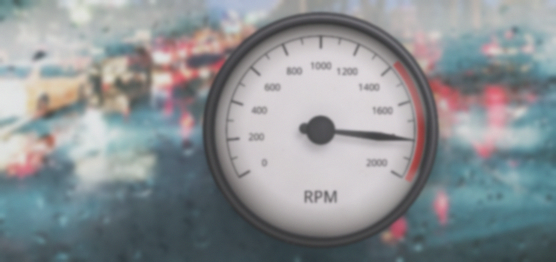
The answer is 1800 rpm
